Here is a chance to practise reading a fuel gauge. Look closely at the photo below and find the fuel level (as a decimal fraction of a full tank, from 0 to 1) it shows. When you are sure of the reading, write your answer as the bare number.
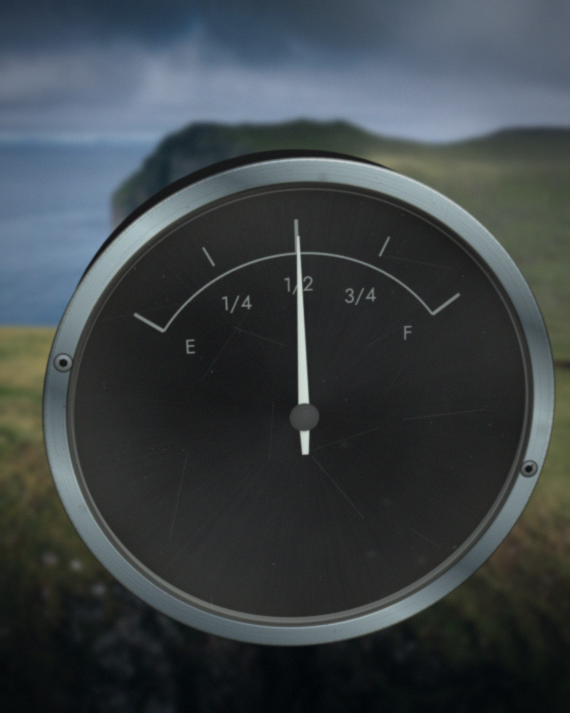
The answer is 0.5
